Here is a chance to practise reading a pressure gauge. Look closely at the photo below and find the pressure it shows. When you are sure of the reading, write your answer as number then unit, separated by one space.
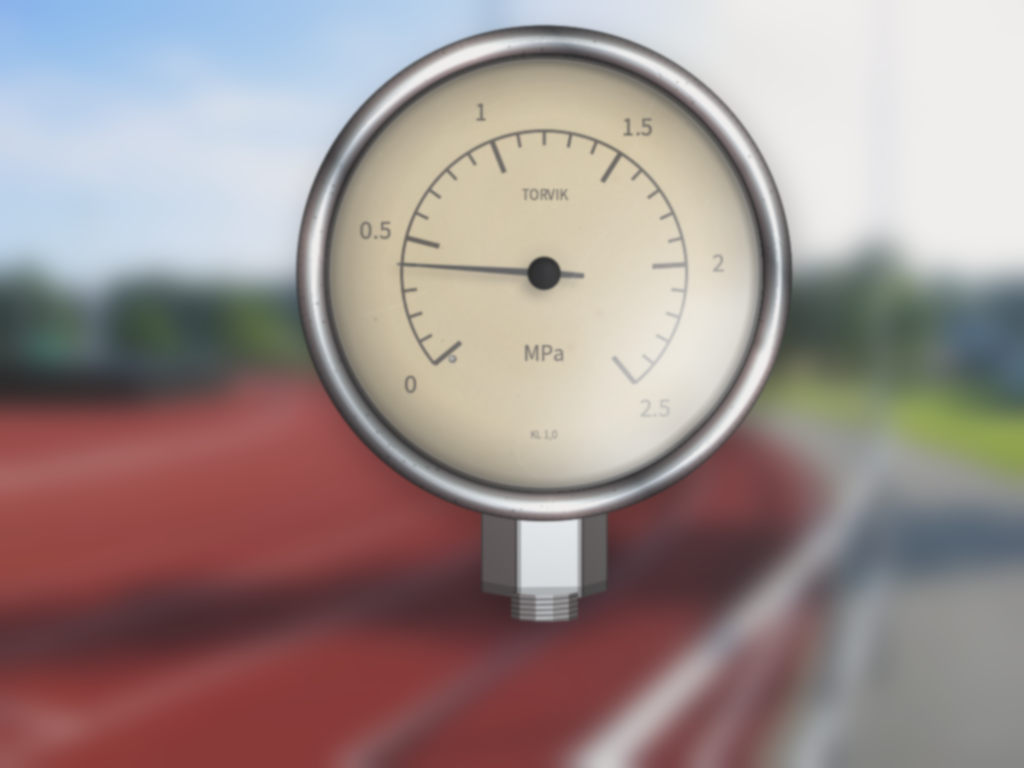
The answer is 0.4 MPa
